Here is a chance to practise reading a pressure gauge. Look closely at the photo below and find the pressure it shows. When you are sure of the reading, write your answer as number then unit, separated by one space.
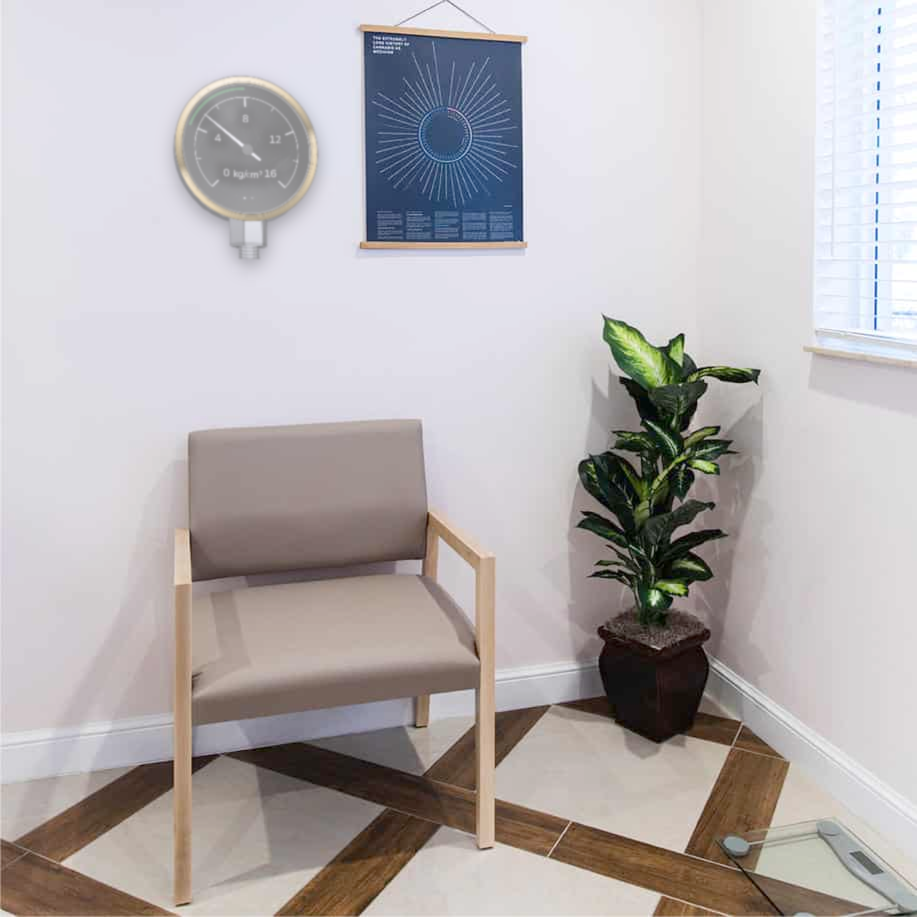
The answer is 5 kg/cm²
